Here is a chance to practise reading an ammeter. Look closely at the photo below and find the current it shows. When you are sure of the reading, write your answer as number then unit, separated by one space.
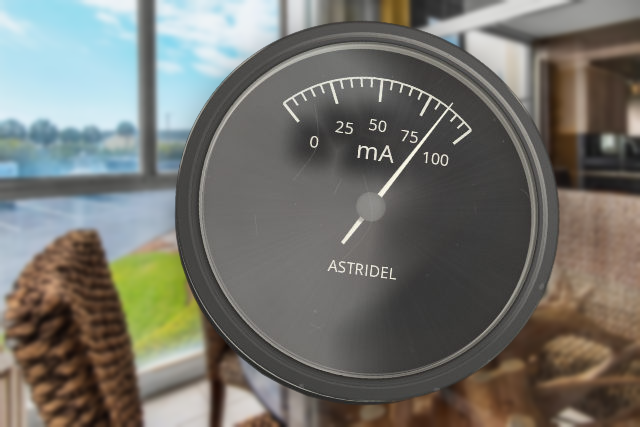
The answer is 85 mA
